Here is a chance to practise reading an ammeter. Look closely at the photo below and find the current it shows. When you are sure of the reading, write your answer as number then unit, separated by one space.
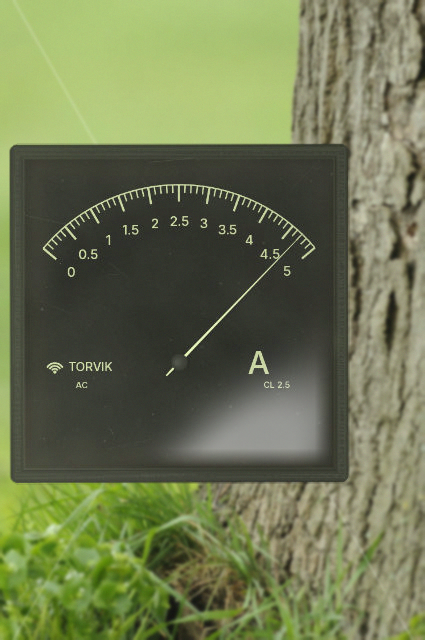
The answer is 4.7 A
